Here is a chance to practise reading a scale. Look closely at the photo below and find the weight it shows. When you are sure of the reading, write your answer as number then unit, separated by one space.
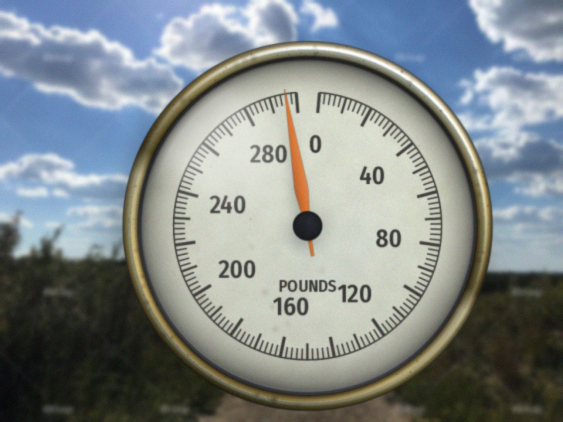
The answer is 296 lb
